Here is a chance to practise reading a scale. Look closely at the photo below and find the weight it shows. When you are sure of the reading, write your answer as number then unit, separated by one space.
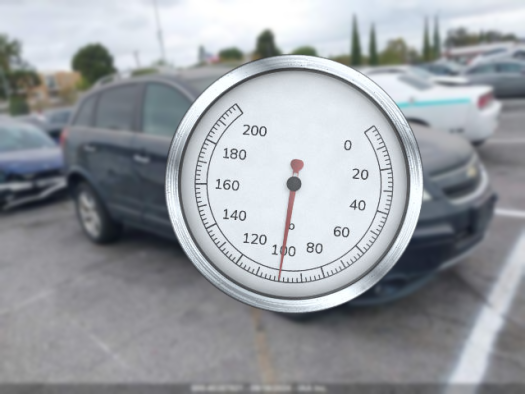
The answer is 100 lb
